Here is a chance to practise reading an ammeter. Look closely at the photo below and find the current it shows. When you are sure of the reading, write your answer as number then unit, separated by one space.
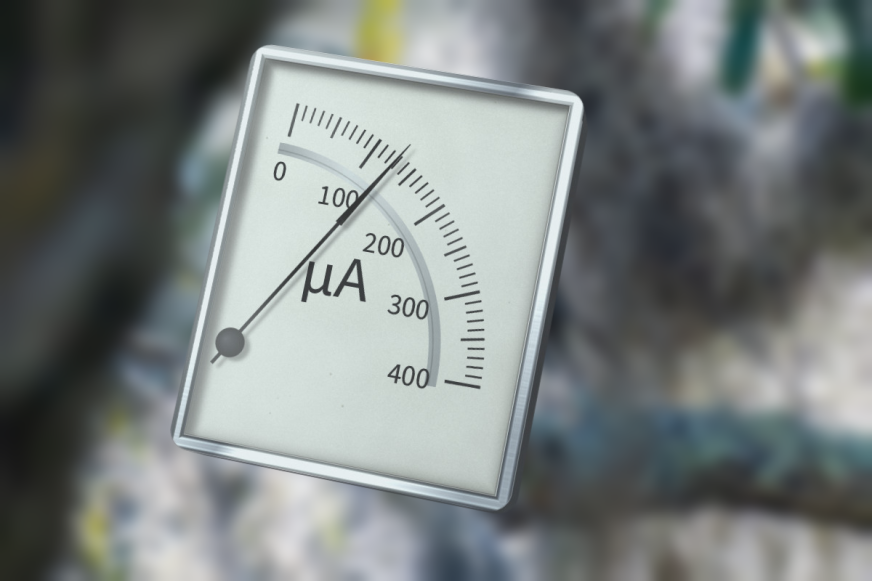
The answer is 130 µA
